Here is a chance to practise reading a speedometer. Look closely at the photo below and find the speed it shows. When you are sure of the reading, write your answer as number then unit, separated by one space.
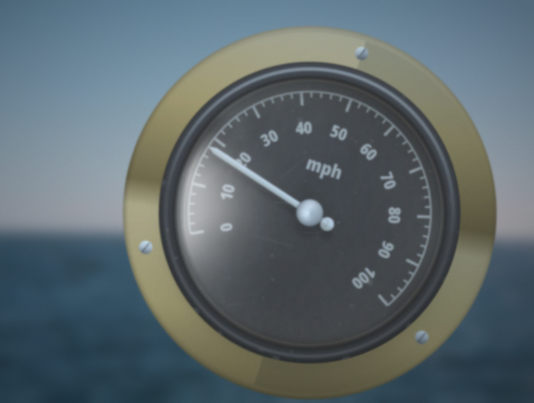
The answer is 18 mph
